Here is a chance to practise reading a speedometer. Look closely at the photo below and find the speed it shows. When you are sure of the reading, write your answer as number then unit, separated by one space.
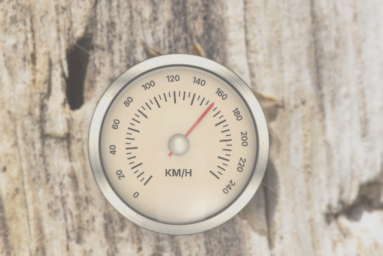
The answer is 160 km/h
